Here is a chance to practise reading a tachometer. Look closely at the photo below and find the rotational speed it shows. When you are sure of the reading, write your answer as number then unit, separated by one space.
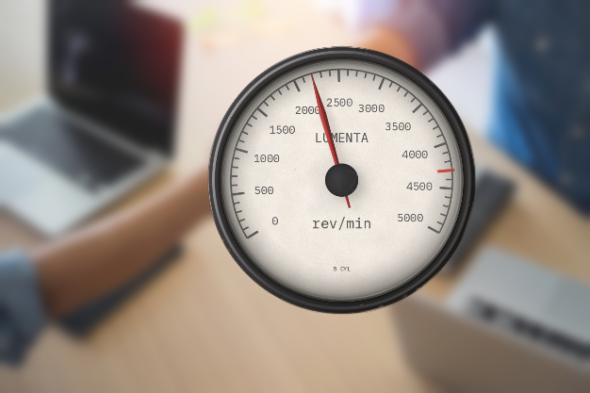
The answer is 2200 rpm
